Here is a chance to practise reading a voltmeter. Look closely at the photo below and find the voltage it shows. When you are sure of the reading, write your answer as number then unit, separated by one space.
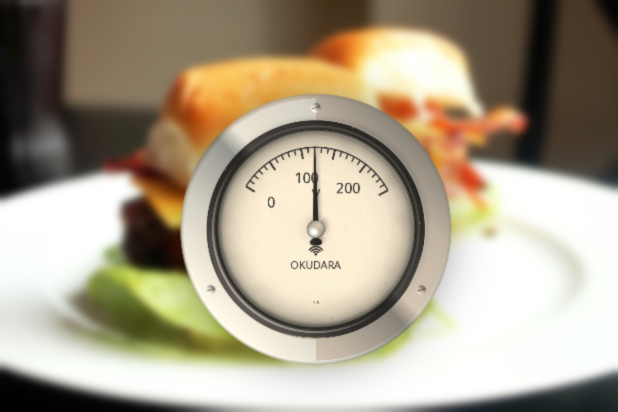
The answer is 120 V
